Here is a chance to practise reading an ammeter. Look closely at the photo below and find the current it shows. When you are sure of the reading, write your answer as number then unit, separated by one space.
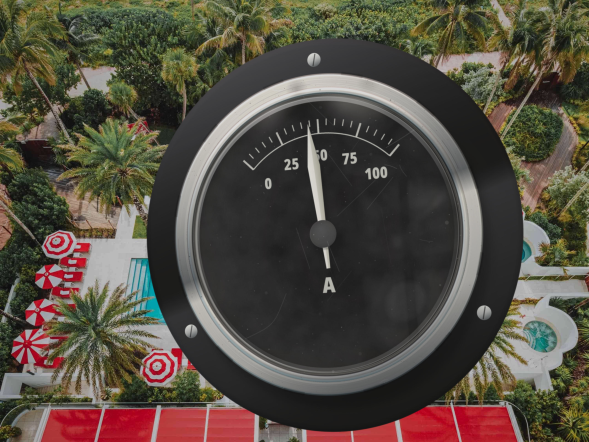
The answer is 45 A
